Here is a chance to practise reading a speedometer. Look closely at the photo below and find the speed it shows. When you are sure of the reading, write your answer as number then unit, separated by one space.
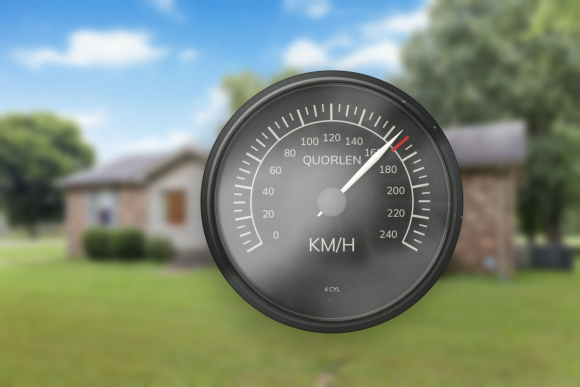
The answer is 165 km/h
